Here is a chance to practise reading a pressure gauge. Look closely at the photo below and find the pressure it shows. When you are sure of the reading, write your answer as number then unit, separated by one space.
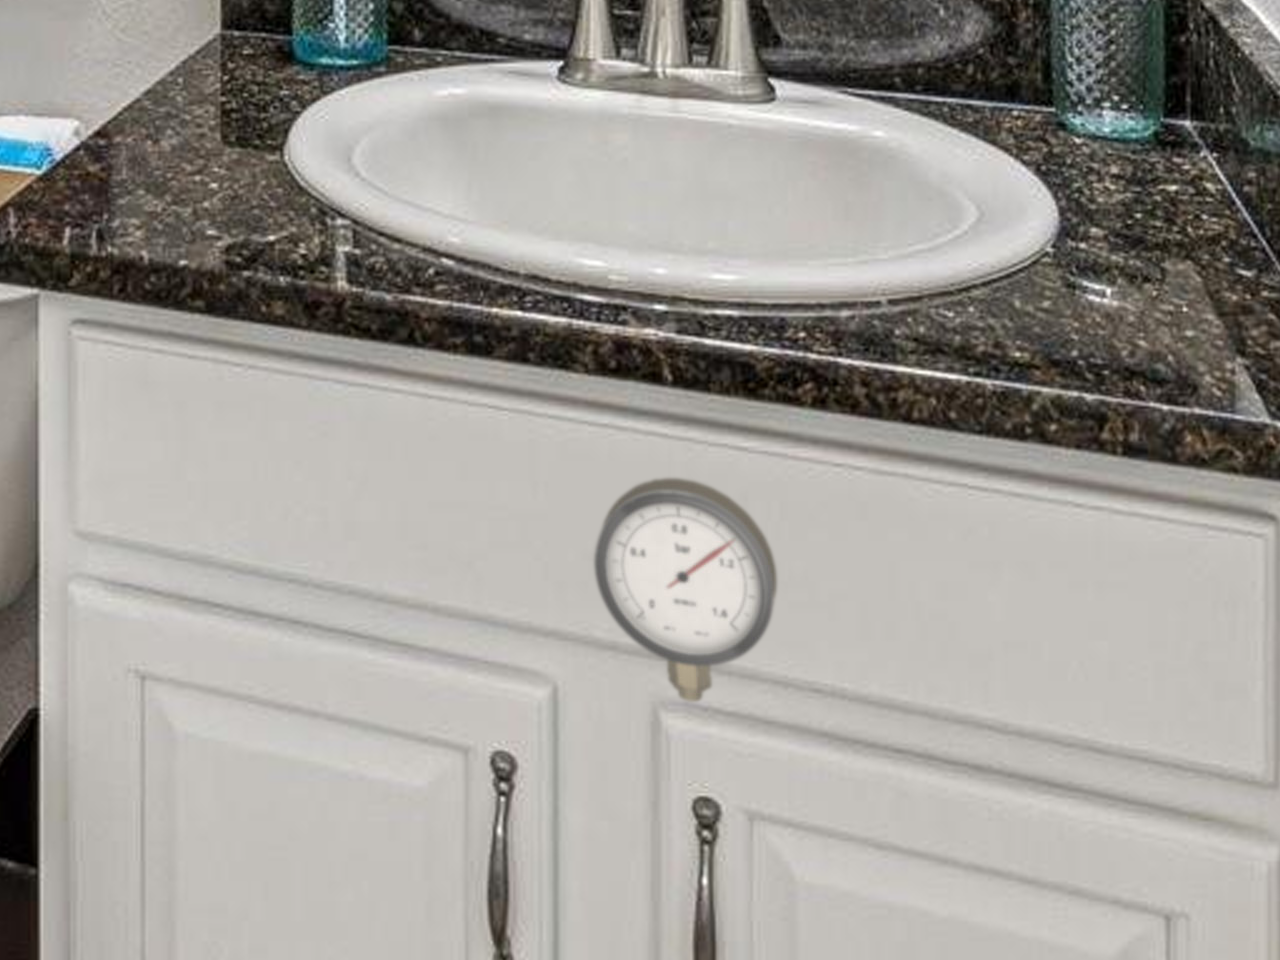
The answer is 1.1 bar
